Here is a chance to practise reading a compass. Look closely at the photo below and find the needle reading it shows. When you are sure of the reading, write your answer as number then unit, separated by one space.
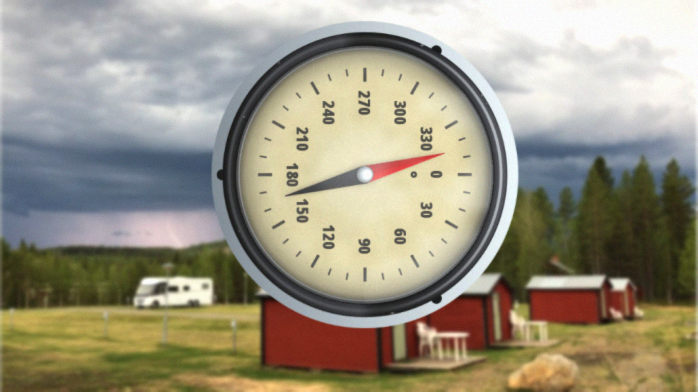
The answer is 345 °
